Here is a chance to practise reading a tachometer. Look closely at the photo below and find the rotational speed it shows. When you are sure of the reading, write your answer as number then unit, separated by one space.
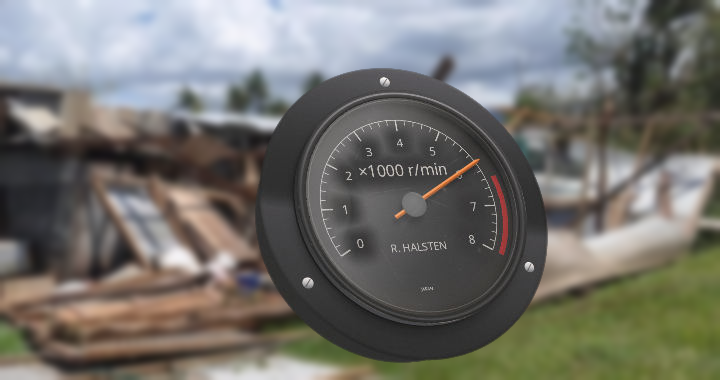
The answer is 6000 rpm
